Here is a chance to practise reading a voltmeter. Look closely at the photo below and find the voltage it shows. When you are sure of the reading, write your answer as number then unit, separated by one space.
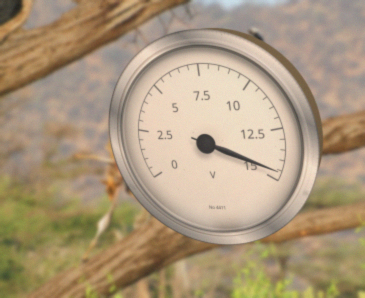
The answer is 14.5 V
